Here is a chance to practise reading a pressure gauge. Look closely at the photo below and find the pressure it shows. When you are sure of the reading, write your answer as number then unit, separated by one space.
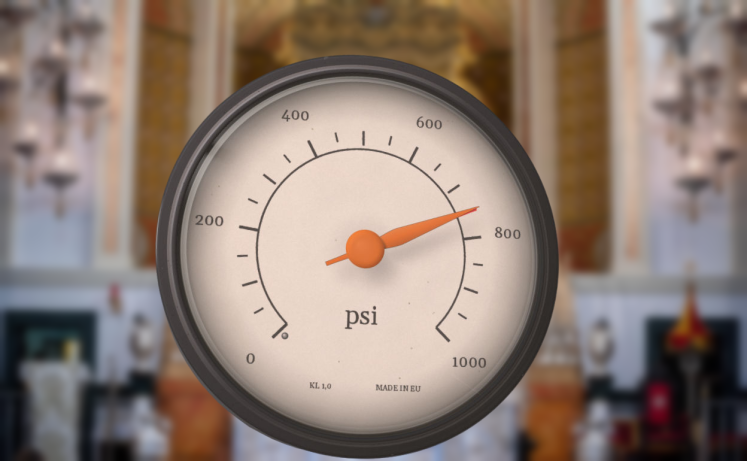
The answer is 750 psi
